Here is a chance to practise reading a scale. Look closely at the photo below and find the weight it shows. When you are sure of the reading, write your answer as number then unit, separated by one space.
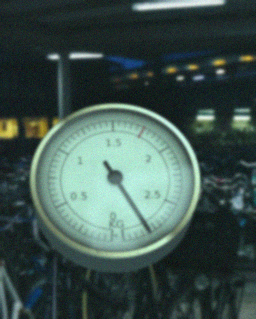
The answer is 2.8 kg
